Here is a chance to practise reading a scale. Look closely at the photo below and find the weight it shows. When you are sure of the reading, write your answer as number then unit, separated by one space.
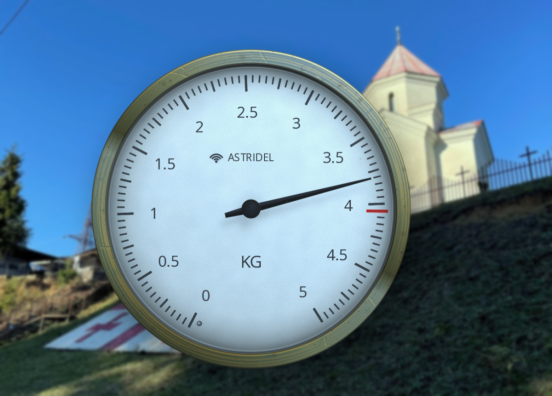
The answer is 3.8 kg
